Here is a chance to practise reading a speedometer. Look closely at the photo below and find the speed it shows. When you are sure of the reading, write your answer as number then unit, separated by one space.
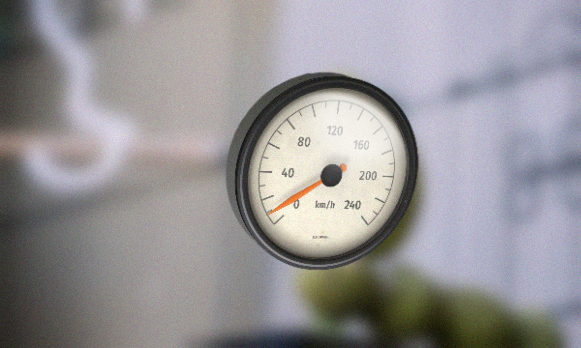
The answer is 10 km/h
